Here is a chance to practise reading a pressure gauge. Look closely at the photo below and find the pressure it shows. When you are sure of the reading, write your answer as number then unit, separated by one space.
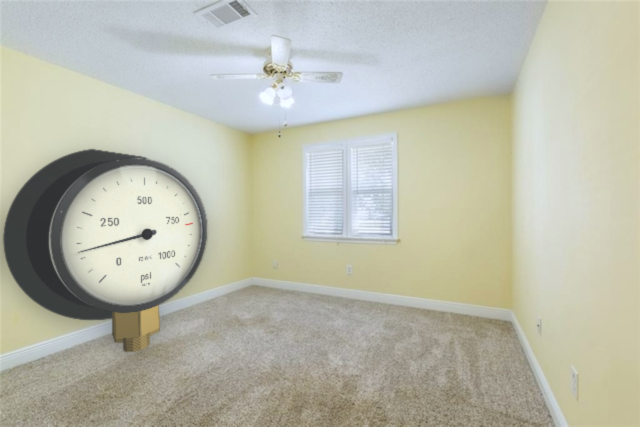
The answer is 125 psi
